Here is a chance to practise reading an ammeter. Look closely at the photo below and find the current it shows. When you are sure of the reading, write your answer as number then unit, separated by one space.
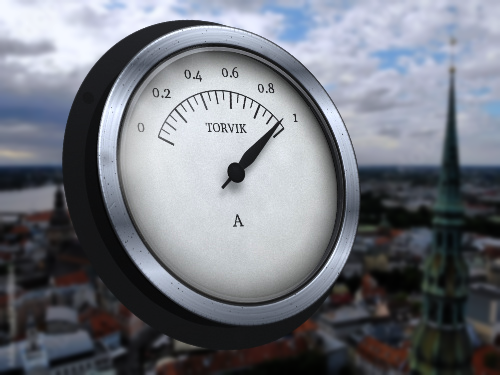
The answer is 0.95 A
